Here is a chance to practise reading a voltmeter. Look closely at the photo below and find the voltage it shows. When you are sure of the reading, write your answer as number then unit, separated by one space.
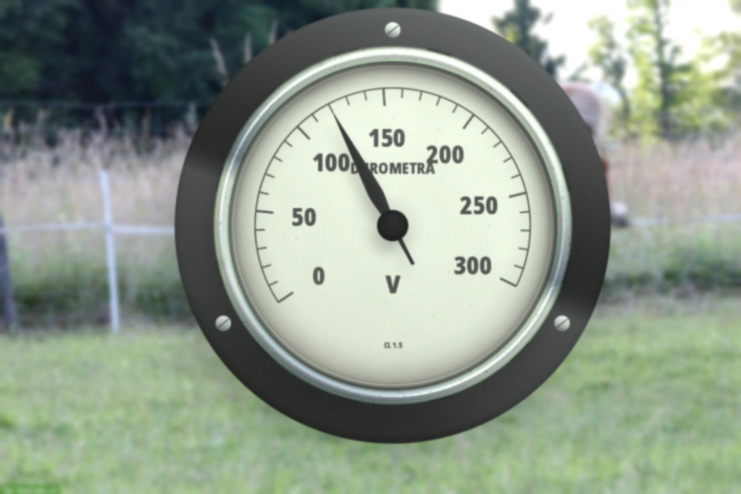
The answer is 120 V
